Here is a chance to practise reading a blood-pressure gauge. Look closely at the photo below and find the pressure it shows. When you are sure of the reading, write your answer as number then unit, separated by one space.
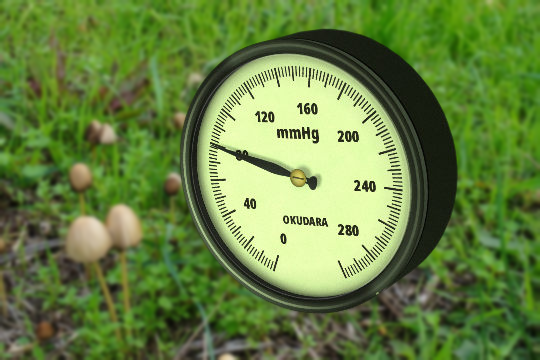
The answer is 80 mmHg
